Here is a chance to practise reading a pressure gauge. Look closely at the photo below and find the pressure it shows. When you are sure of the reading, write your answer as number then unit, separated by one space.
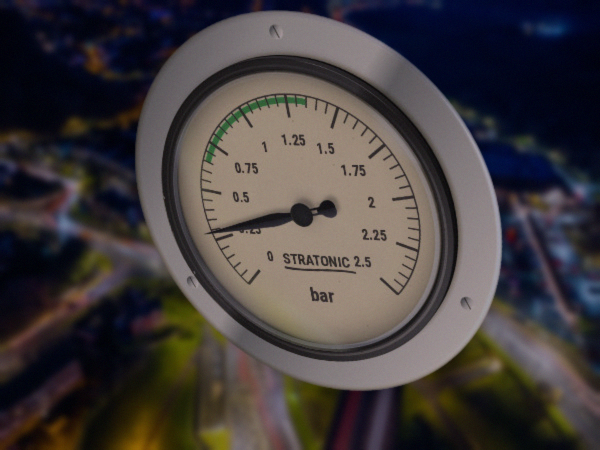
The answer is 0.3 bar
